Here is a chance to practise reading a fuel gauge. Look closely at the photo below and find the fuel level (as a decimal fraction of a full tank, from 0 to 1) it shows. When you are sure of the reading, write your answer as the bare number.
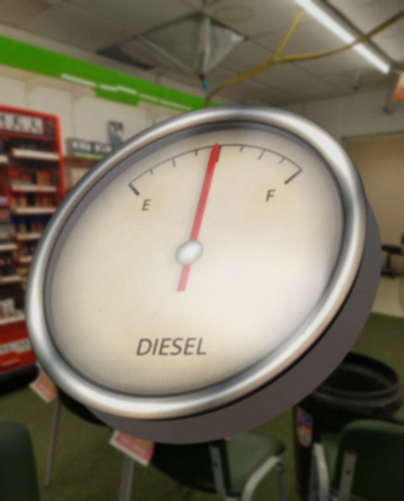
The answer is 0.5
